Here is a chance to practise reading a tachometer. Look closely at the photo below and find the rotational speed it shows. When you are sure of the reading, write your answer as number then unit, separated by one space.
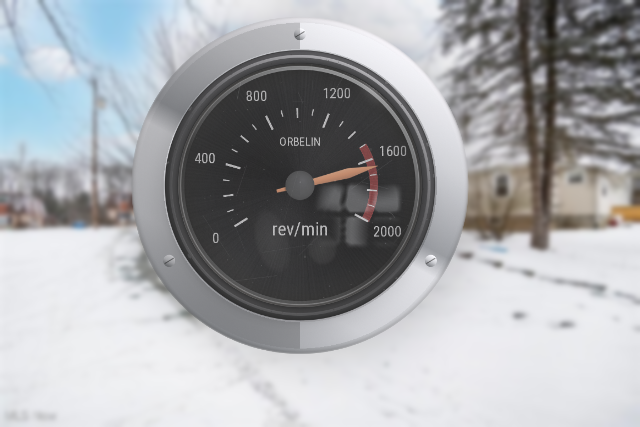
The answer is 1650 rpm
